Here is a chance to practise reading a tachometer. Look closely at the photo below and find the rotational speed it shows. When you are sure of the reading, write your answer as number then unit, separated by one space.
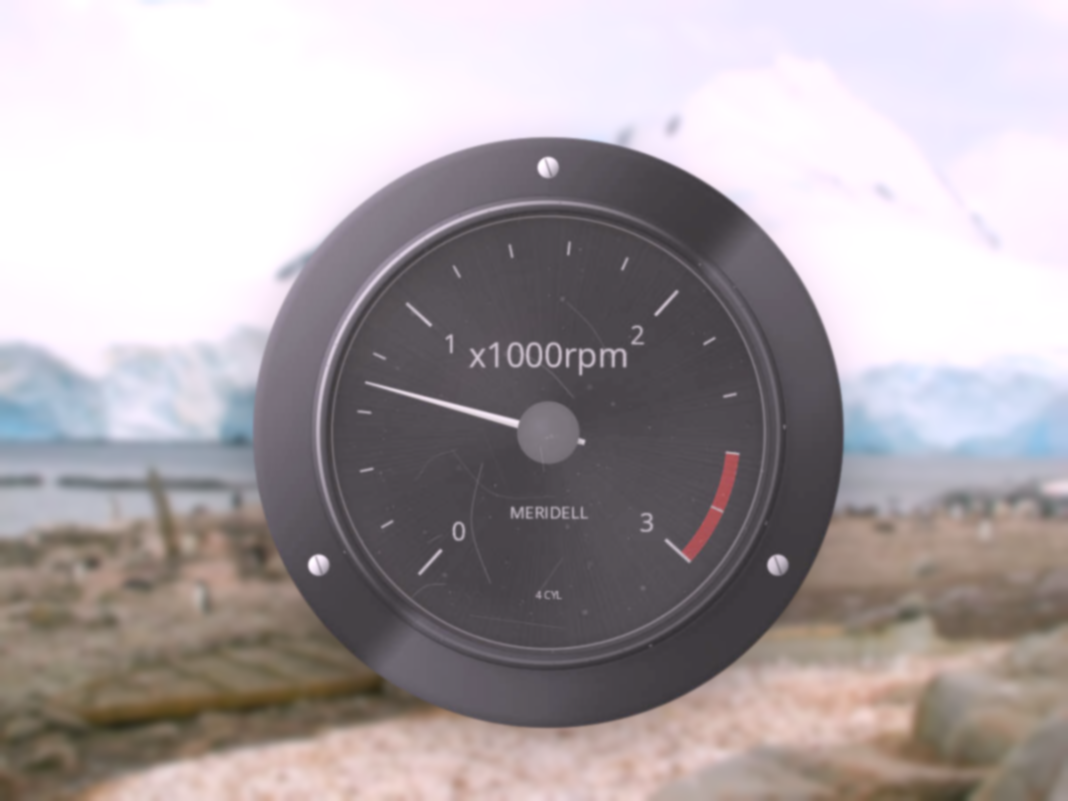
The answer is 700 rpm
